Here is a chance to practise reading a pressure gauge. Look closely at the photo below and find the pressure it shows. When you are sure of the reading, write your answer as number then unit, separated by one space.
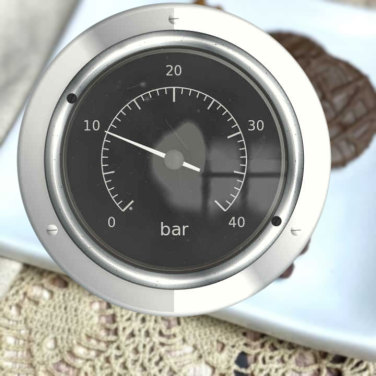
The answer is 10 bar
